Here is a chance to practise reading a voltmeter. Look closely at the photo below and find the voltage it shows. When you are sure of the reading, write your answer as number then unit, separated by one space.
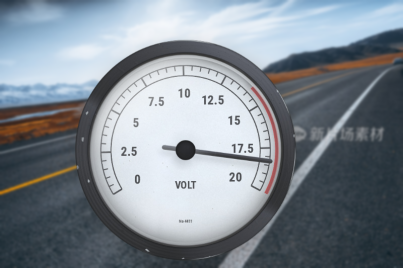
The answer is 18.25 V
